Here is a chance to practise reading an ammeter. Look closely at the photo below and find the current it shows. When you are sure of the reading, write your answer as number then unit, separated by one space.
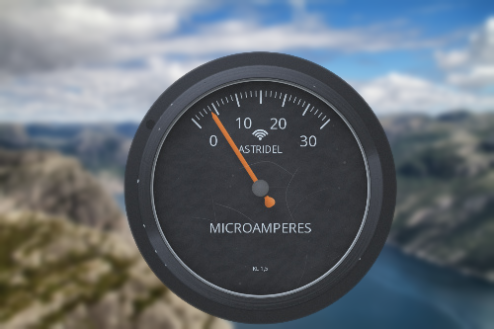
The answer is 4 µA
